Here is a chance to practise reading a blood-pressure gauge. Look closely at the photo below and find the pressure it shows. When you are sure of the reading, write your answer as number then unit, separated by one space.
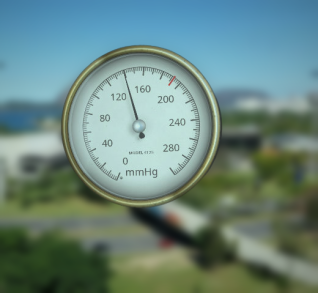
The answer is 140 mmHg
